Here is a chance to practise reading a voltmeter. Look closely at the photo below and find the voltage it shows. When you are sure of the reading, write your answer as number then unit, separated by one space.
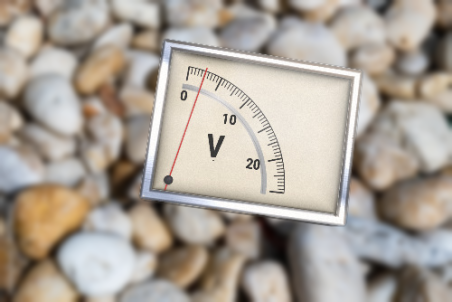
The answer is 2.5 V
